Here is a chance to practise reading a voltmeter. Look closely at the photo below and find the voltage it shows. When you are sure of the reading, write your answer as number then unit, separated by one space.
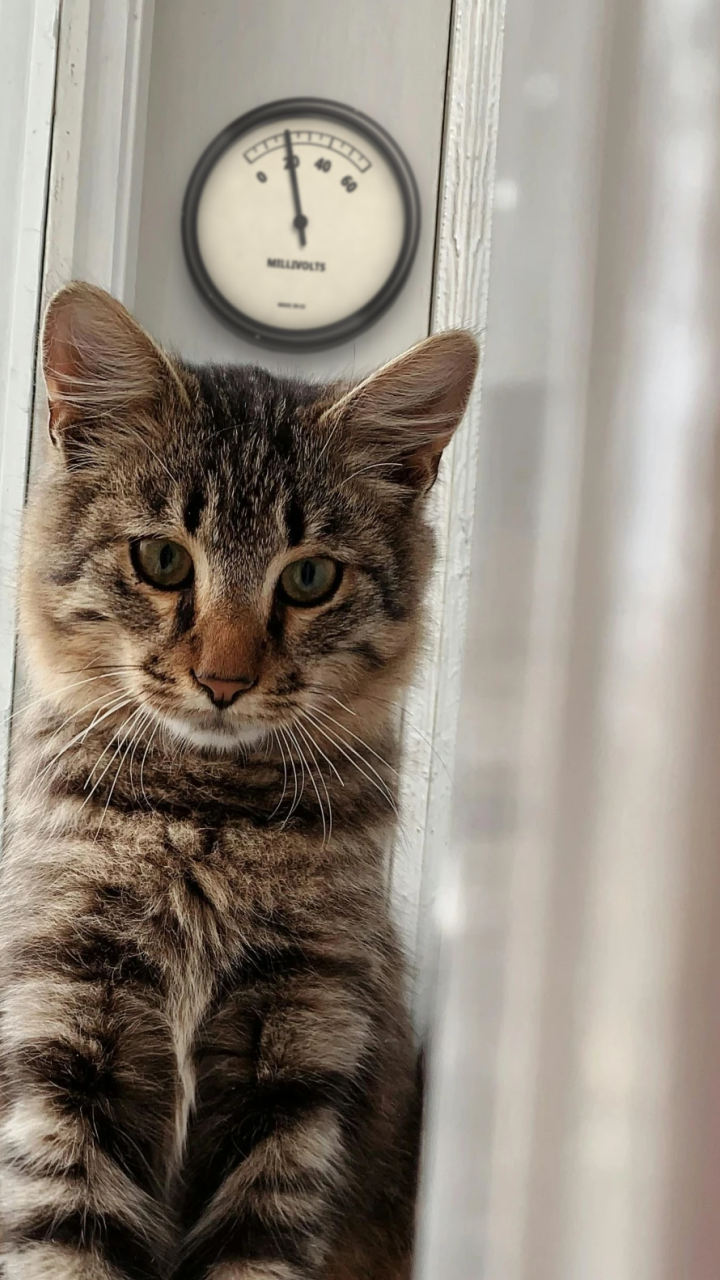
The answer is 20 mV
